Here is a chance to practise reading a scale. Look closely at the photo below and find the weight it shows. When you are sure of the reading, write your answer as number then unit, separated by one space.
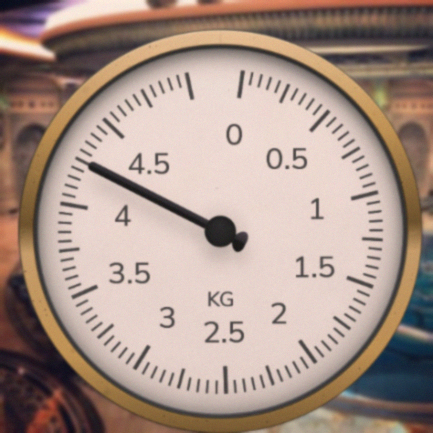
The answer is 4.25 kg
